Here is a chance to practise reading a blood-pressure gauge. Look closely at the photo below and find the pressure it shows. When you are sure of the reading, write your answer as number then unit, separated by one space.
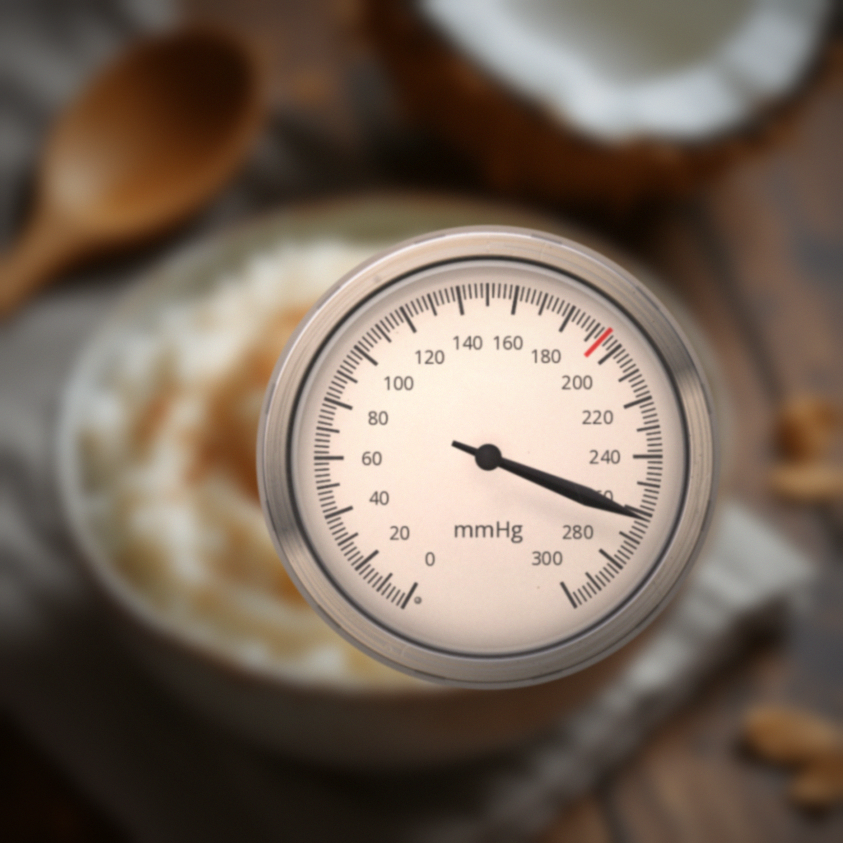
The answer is 262 mmHg
